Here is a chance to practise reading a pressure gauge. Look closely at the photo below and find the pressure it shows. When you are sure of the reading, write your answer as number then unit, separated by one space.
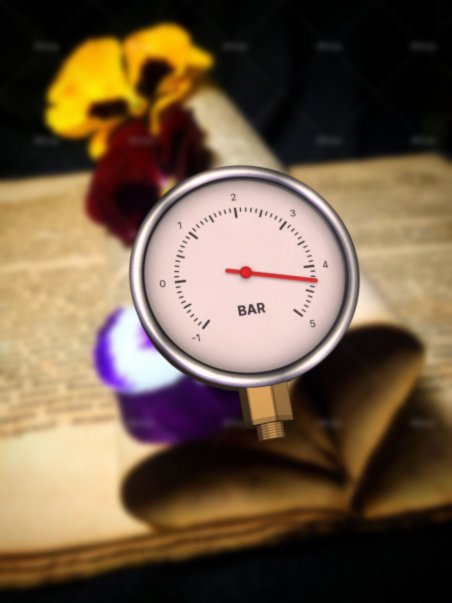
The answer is 4.3 bar
